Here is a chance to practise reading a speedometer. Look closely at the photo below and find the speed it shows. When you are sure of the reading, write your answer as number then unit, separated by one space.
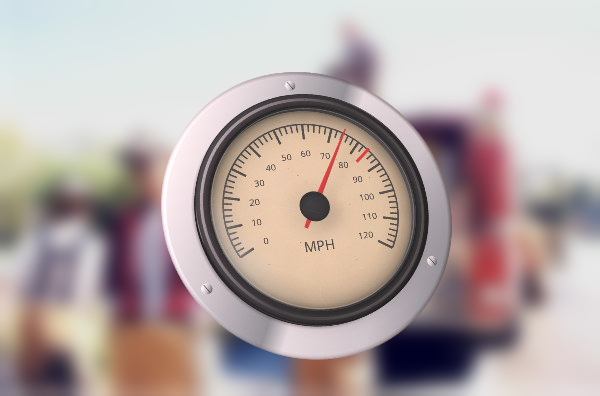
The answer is 74 mph
